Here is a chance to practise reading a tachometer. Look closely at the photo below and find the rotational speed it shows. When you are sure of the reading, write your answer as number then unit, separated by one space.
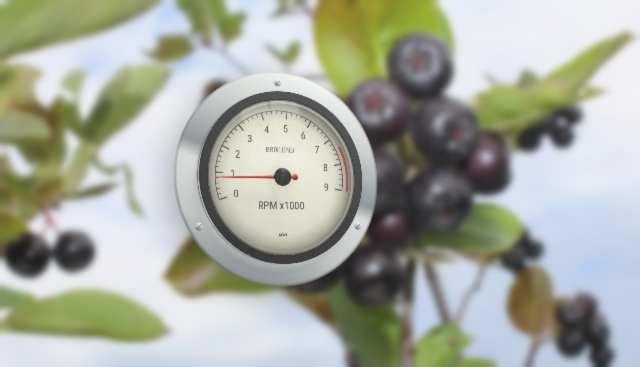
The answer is 800 rpm
